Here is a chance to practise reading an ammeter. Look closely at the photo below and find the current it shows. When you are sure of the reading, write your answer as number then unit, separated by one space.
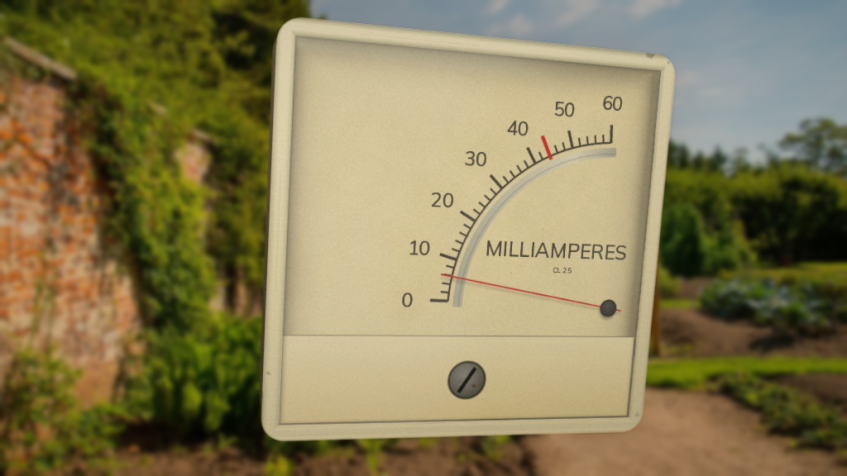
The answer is 6 mA
